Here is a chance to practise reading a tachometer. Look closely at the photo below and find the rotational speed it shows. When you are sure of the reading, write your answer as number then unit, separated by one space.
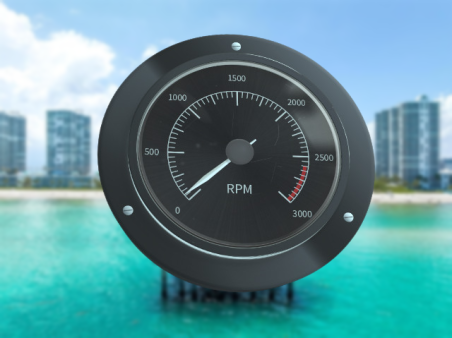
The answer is 50 rpm
